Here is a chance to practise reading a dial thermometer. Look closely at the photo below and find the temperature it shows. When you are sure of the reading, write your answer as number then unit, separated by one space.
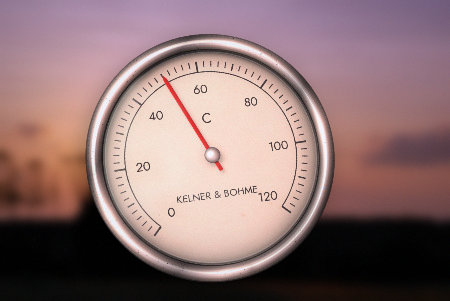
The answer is 50 °C
